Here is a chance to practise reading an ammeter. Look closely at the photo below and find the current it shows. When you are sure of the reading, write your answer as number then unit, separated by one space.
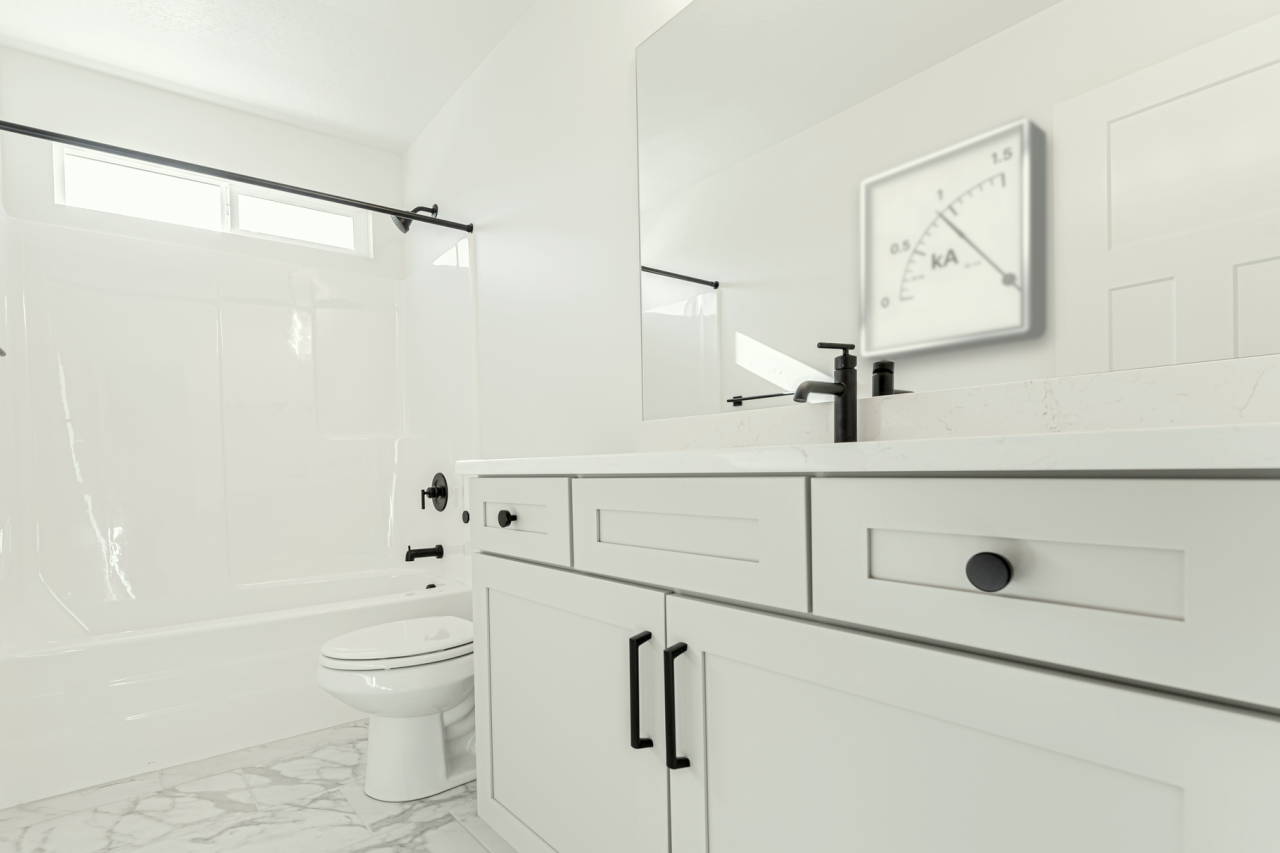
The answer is 0.9 kA
